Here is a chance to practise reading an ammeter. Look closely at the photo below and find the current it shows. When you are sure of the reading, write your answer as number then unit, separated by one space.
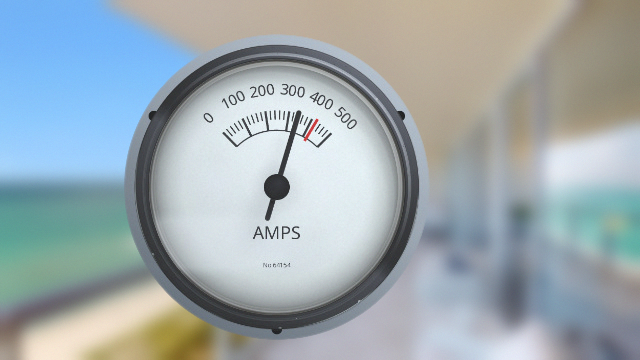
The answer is 340 A
